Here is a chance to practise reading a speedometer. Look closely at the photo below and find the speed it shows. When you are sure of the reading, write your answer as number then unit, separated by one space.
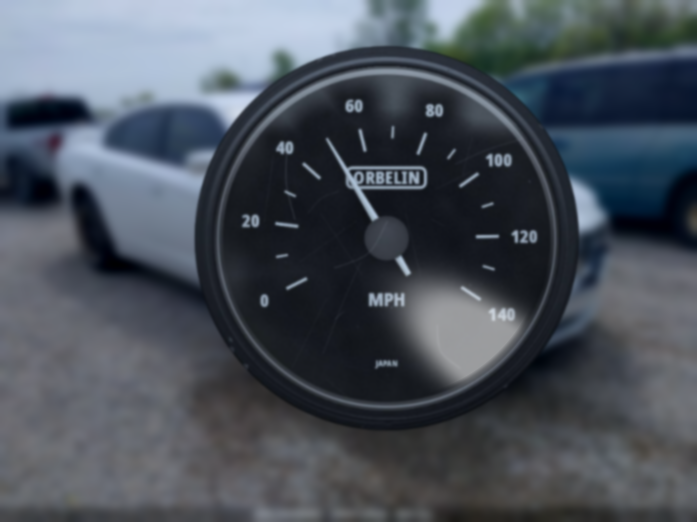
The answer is 50 mph
